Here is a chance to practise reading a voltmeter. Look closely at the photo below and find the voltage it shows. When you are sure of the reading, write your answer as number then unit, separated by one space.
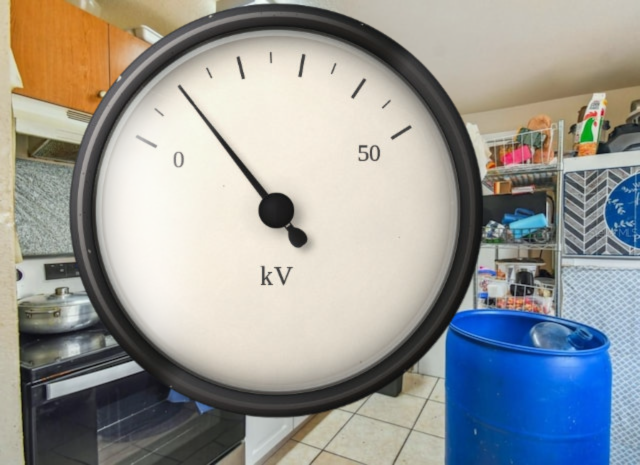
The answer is 10 kV
